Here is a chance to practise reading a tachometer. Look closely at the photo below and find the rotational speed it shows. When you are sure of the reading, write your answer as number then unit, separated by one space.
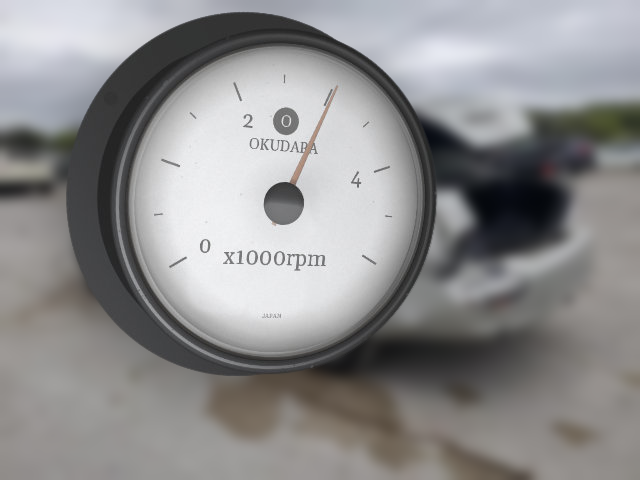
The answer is 3000 rpm
